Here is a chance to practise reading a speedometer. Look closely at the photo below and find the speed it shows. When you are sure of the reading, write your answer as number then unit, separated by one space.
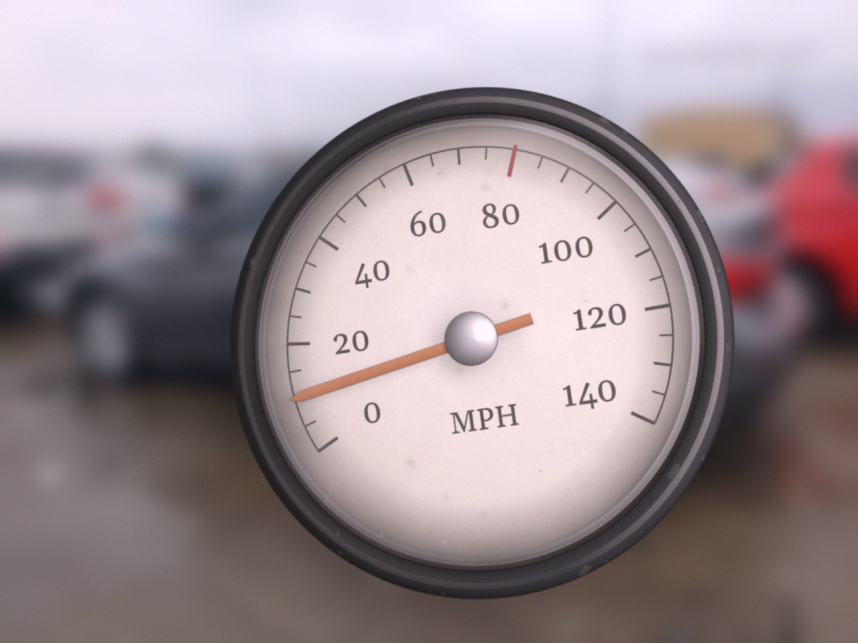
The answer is 10 mph
